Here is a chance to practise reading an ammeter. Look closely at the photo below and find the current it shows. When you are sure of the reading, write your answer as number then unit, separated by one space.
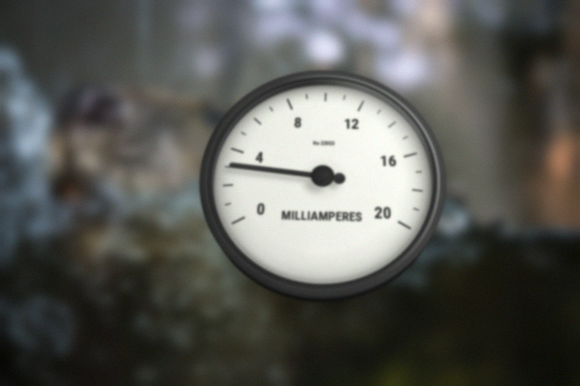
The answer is 3 mA
